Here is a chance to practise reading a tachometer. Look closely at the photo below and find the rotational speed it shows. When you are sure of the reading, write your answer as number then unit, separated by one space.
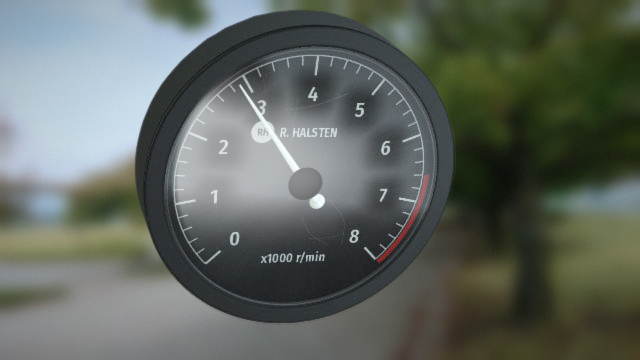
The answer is 2900 rpm
